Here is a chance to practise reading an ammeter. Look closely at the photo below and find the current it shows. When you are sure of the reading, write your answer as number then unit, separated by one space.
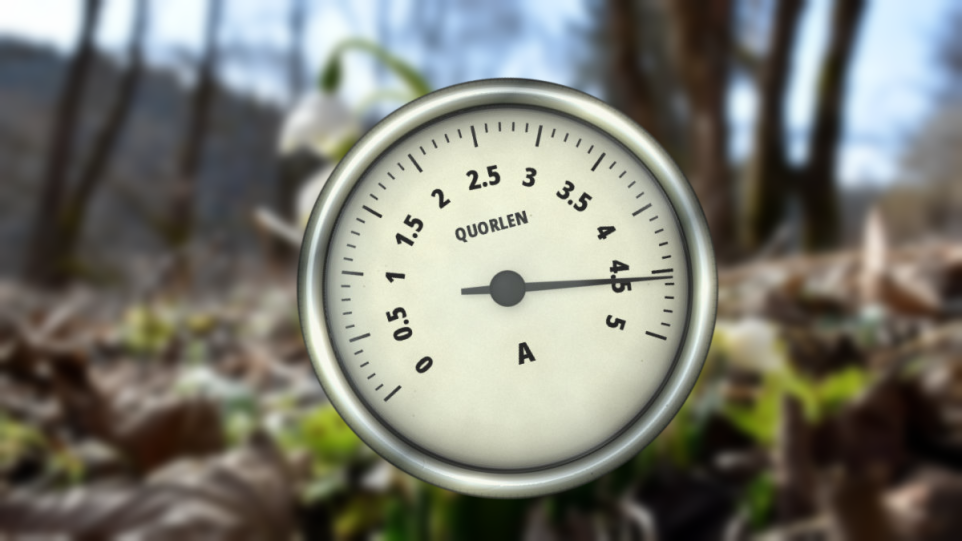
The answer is 4.55 A
